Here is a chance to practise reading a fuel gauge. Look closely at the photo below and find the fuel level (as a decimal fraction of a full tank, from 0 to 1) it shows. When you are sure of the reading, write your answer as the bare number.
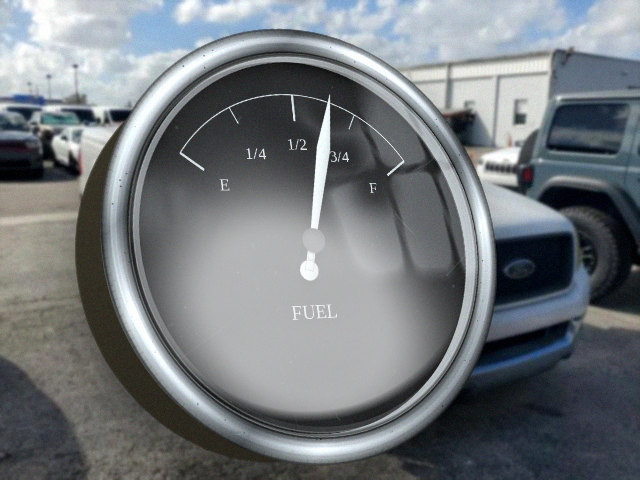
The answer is 0.625
